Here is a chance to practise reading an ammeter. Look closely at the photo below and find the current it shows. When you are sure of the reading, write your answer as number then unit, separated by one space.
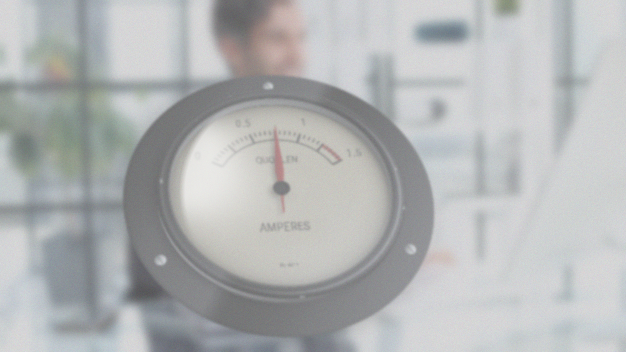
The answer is 0.75 A
